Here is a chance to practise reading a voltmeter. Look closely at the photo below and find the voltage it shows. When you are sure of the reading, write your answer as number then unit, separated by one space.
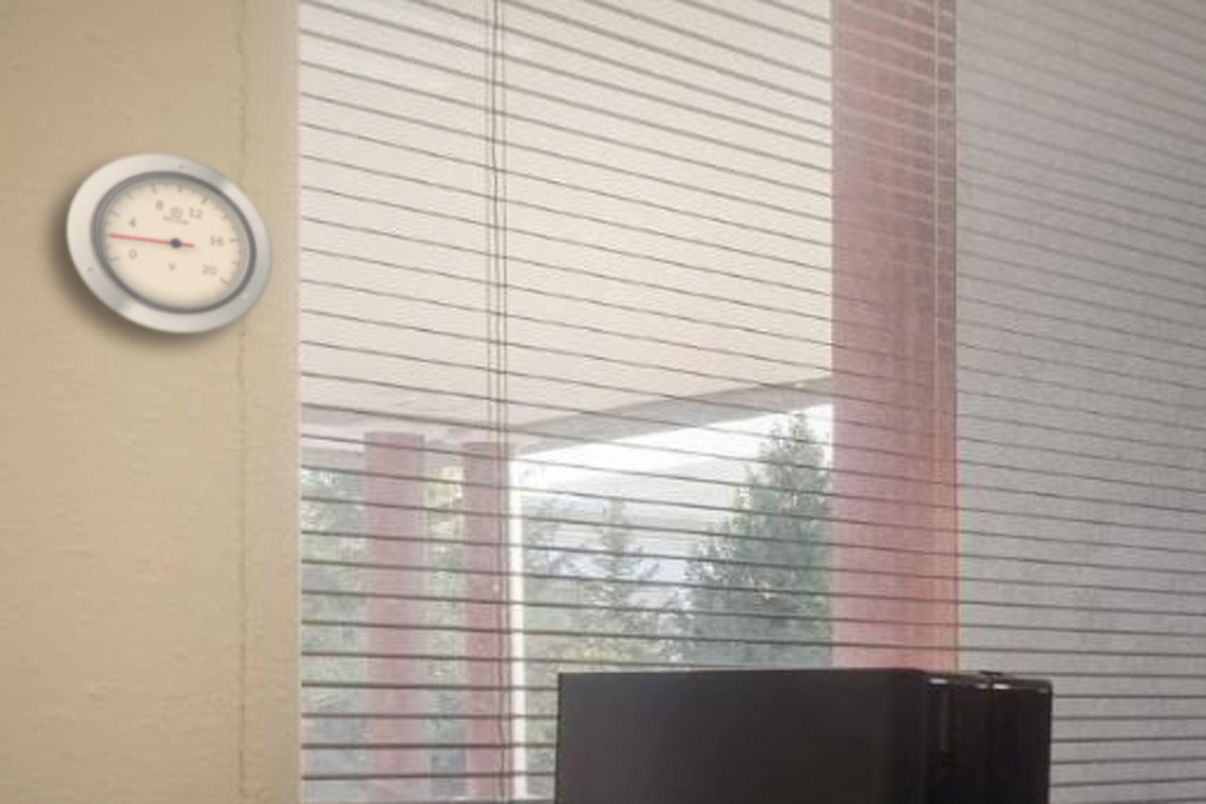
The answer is 2 V
